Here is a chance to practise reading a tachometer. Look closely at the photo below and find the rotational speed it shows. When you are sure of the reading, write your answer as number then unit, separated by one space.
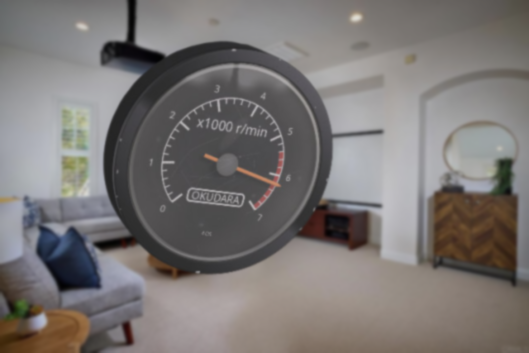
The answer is 6200 rpm
